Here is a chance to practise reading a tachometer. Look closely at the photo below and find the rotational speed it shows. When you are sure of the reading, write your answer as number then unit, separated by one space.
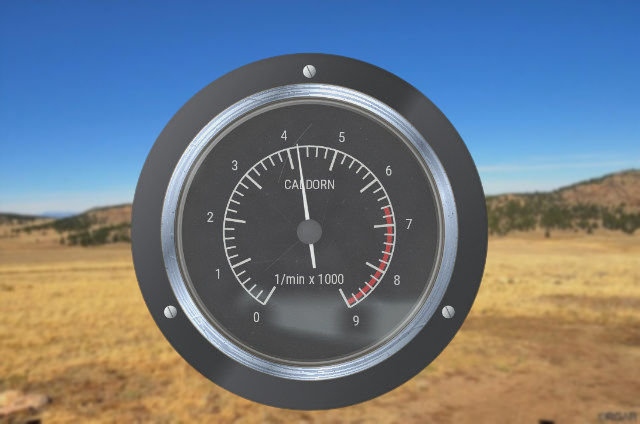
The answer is 4200 rpm
